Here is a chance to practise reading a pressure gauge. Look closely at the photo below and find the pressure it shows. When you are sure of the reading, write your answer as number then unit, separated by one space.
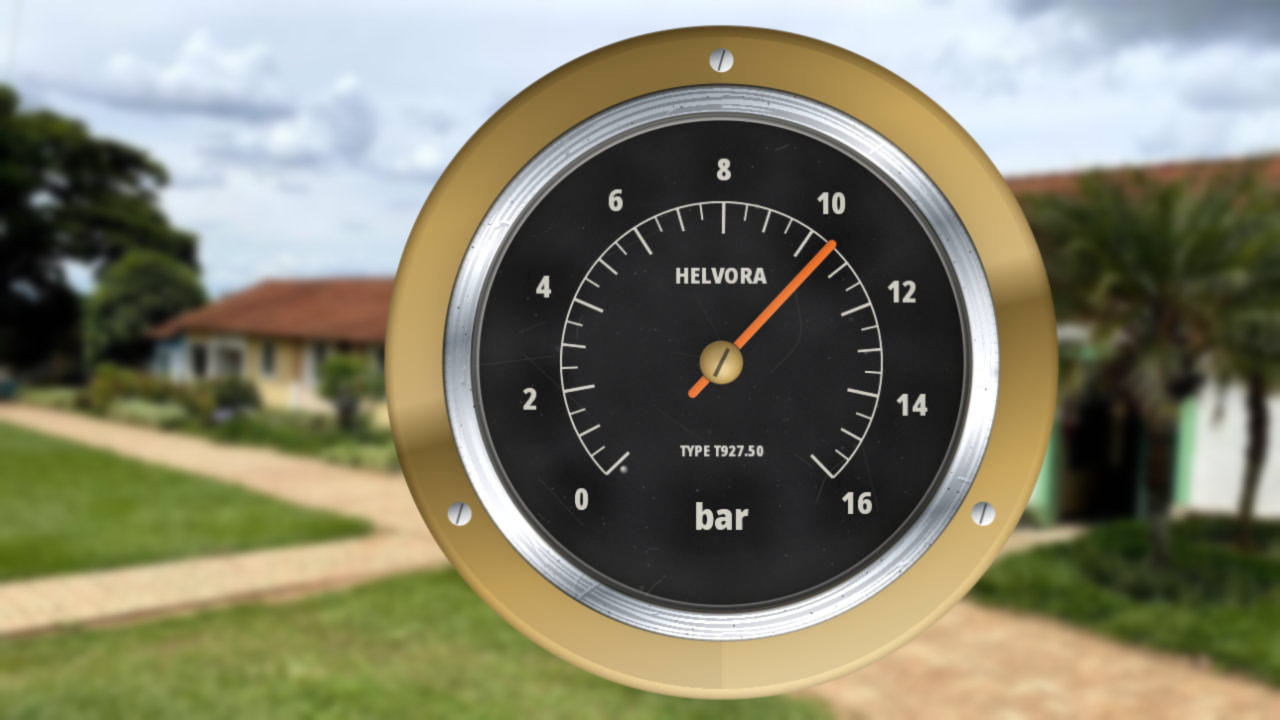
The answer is 10.5 bar
